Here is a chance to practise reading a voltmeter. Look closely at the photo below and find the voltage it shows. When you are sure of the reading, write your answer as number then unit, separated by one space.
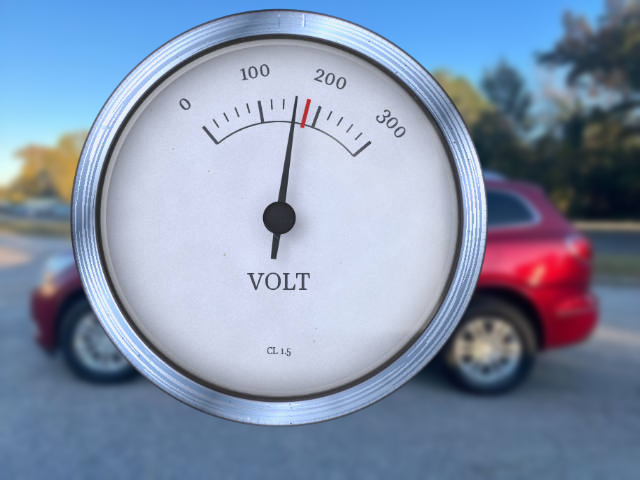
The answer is 160 V
